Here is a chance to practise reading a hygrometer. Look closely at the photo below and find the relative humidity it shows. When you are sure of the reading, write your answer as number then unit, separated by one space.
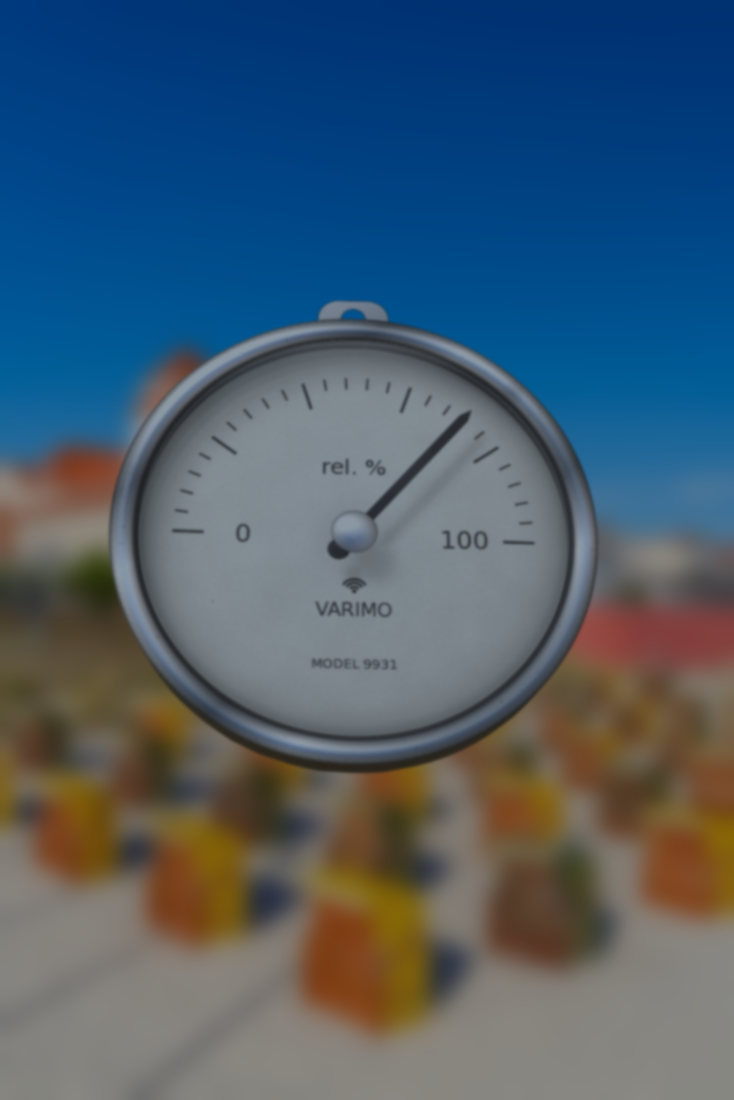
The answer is 72 %
